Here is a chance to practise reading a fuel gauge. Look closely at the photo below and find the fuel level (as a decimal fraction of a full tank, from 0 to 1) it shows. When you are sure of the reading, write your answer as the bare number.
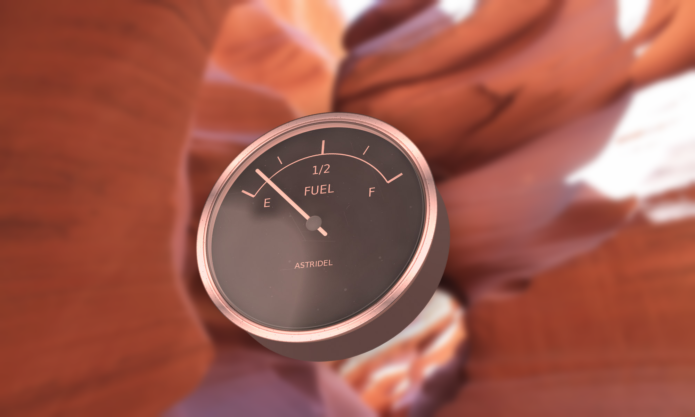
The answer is 0.125
